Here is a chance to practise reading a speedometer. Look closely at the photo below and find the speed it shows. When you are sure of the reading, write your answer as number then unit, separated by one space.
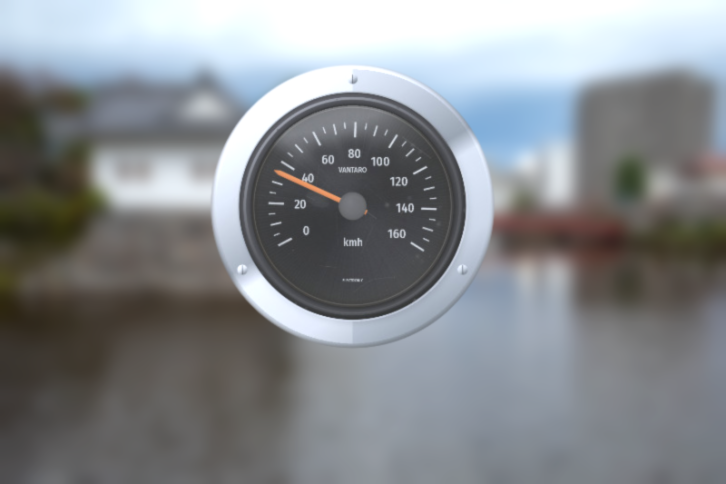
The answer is 35 km/h
